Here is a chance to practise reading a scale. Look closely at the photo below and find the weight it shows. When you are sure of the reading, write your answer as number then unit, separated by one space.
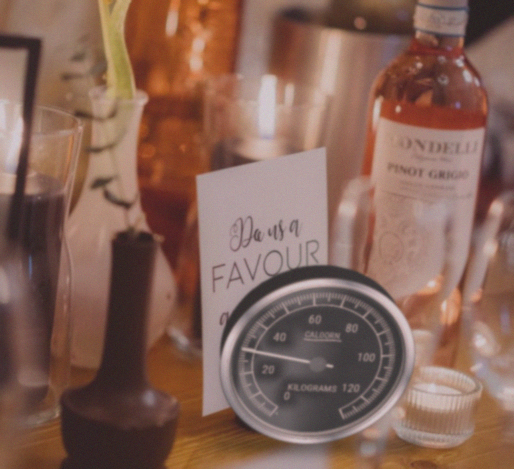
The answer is 30 kg
